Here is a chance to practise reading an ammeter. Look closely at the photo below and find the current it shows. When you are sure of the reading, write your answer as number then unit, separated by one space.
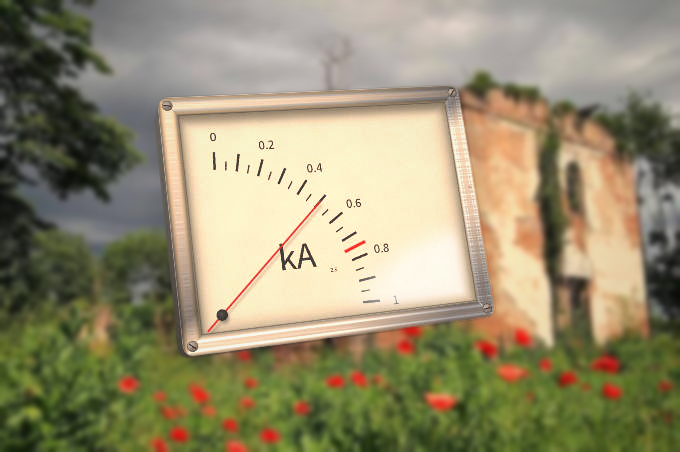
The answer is 0.5 kA
